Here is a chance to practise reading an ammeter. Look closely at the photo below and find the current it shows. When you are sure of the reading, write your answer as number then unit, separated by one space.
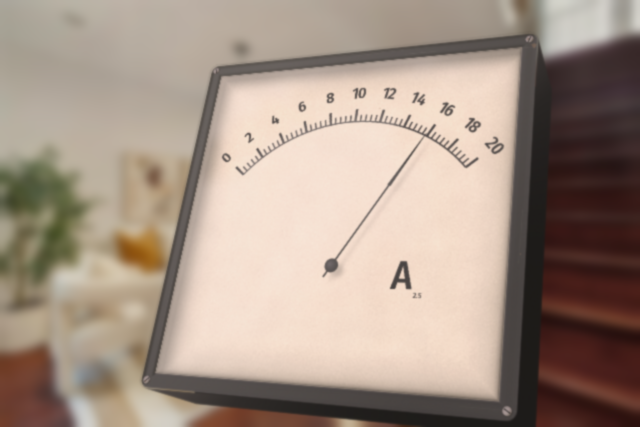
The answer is 16 A
